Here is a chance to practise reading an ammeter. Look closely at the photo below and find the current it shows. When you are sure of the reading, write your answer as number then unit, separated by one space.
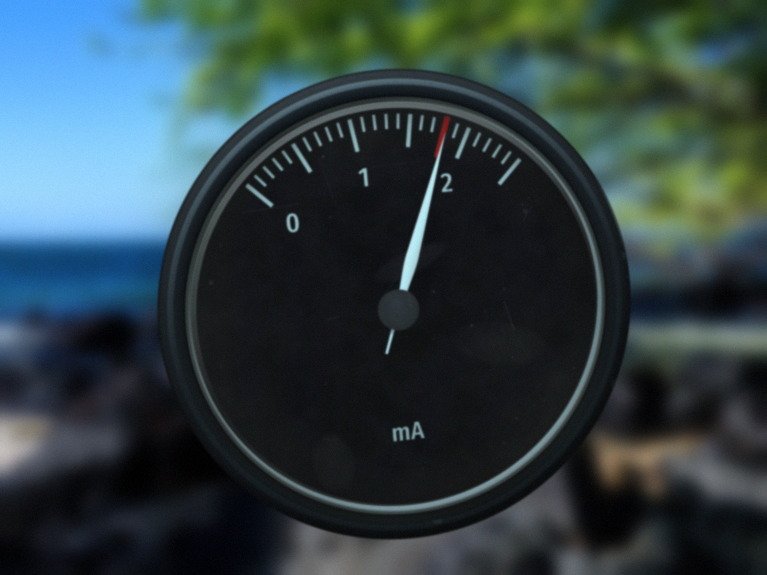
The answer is 1.8 mA
